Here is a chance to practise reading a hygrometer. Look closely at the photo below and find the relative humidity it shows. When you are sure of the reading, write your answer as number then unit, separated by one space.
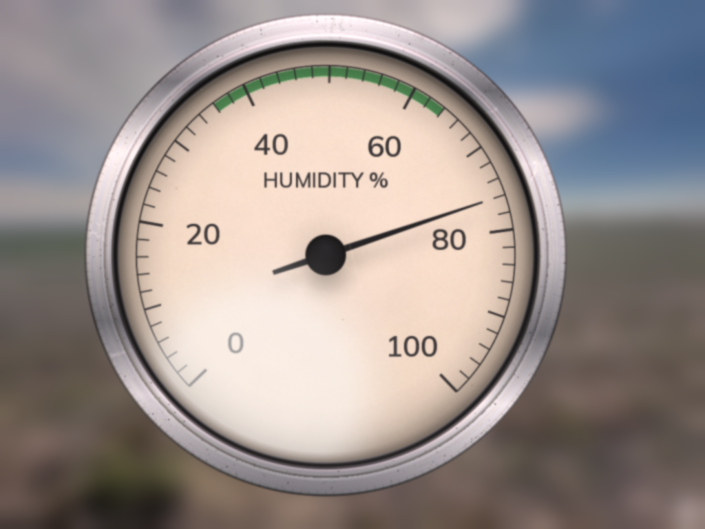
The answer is 76 %
